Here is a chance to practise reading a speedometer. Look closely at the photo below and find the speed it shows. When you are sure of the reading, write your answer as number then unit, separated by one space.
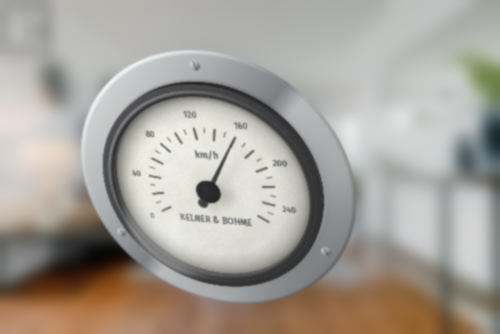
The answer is 160 km/h
